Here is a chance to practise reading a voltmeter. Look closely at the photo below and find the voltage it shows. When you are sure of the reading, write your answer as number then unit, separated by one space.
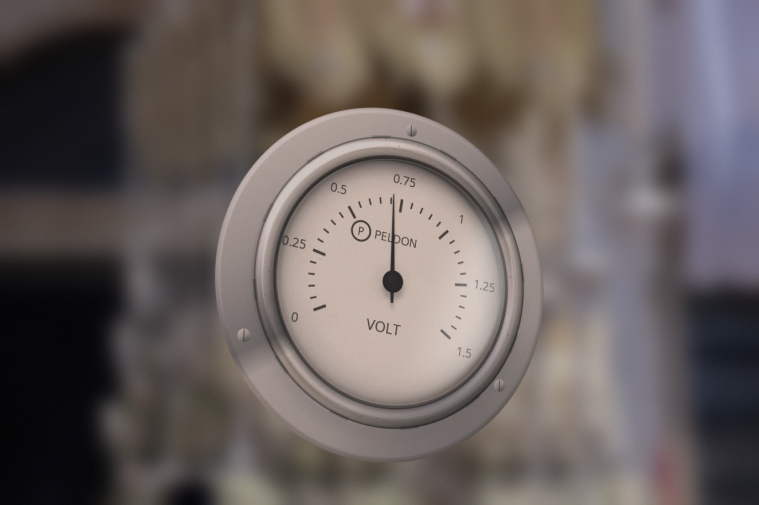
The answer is 0.7 V
